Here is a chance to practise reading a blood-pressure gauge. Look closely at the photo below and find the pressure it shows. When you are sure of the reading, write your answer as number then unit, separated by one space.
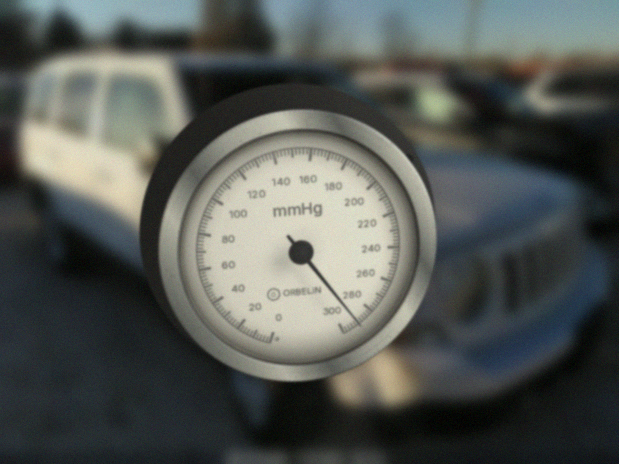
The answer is 290 mmHg
